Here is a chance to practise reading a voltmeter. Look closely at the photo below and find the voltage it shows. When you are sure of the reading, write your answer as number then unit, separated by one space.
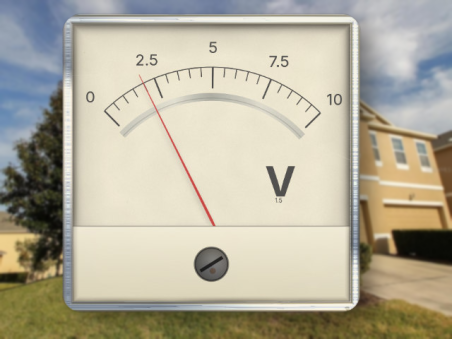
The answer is 2 V
